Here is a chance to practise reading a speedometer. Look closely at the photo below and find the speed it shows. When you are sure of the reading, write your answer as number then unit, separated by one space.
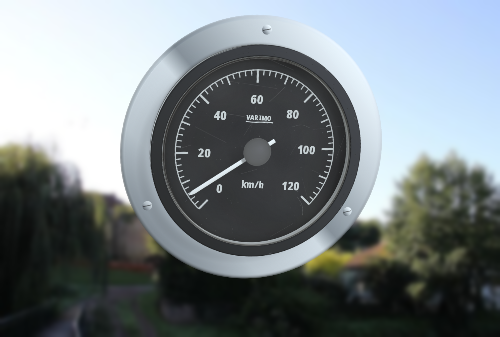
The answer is 6 km/h
